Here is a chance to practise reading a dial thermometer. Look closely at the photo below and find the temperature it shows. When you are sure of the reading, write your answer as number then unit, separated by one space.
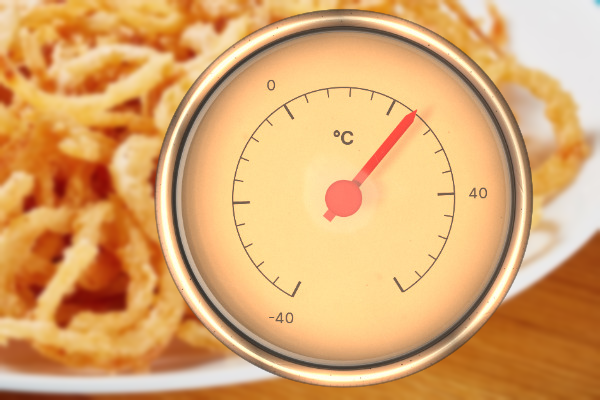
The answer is 24 °C
